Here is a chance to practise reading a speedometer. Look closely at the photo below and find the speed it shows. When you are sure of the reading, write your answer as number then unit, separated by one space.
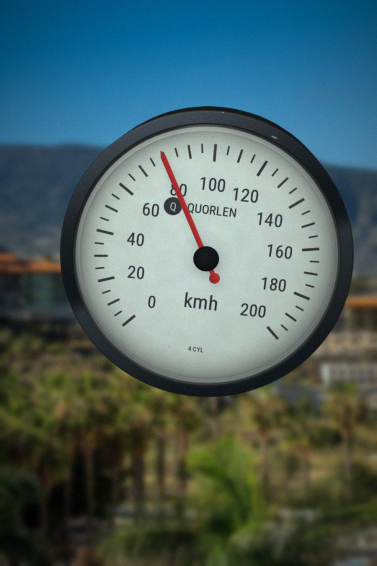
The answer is 80 km/h
